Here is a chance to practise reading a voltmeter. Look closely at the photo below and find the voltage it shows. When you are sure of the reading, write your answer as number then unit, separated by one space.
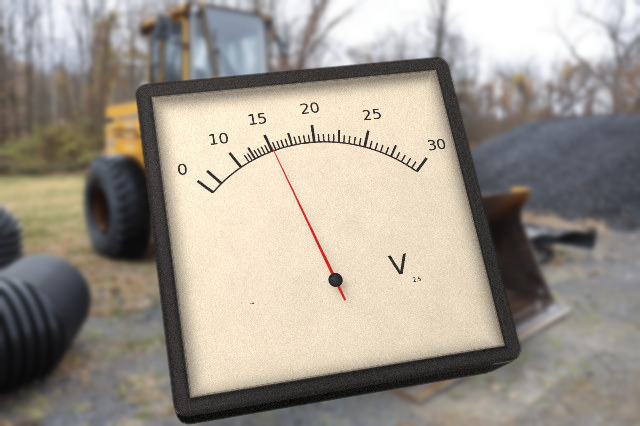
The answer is 15 V
